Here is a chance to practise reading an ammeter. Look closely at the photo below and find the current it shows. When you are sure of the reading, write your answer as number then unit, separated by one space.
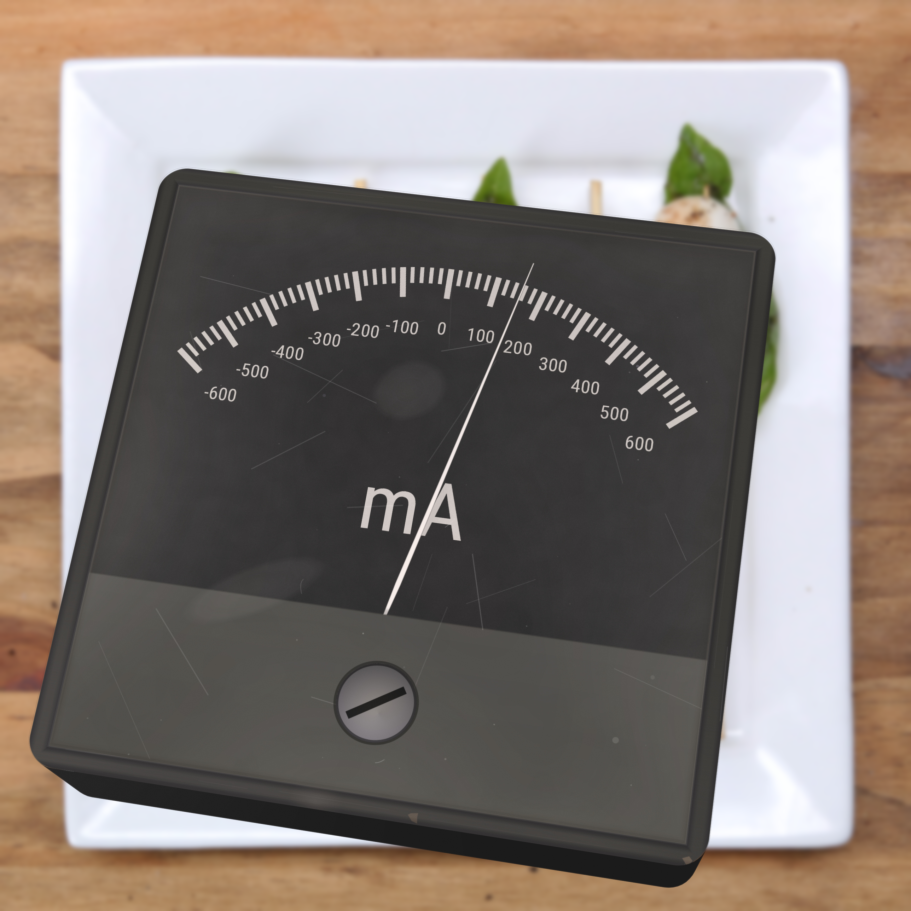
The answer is 160 mA
